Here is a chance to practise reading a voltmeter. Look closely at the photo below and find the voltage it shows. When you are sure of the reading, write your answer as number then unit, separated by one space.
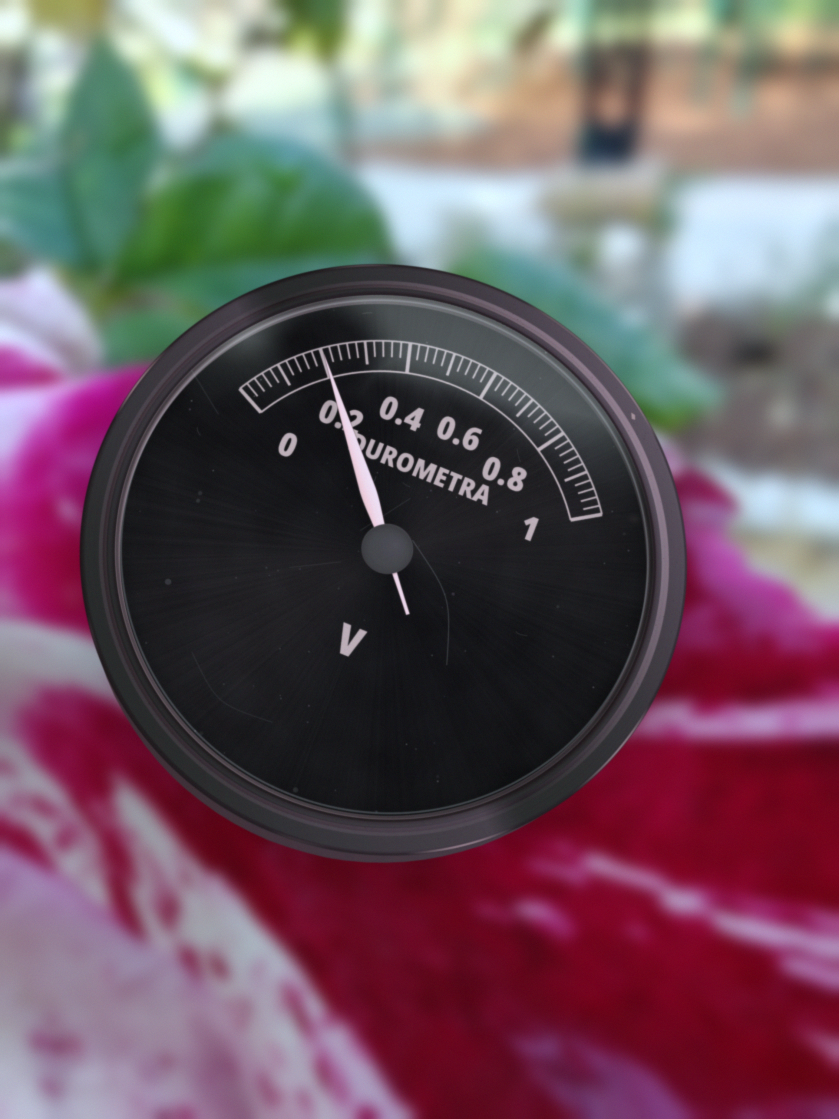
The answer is 0.2 V
